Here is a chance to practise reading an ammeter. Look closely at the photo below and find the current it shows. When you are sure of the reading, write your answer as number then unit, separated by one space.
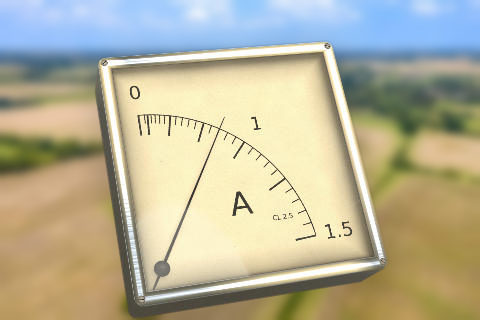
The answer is 0.85 A
